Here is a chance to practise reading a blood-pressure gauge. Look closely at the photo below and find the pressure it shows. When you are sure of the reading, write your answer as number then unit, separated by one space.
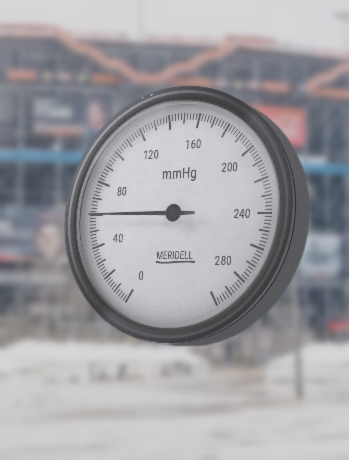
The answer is 60 mmHg
